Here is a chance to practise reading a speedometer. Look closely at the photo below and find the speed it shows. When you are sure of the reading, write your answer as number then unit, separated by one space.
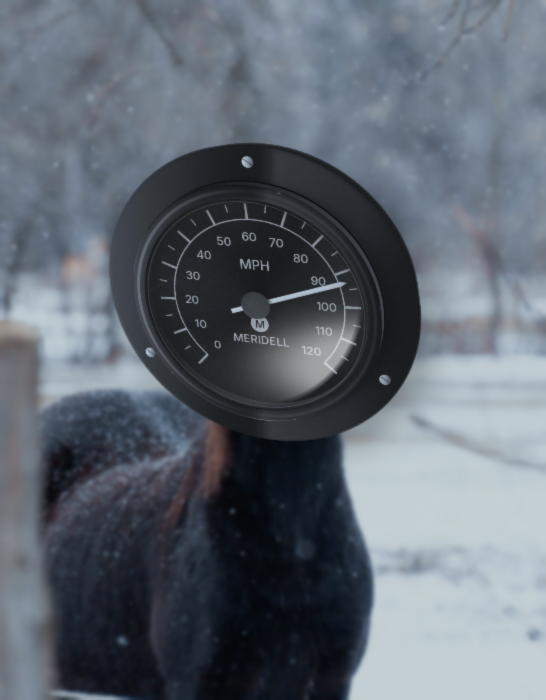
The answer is 92.5 mph
